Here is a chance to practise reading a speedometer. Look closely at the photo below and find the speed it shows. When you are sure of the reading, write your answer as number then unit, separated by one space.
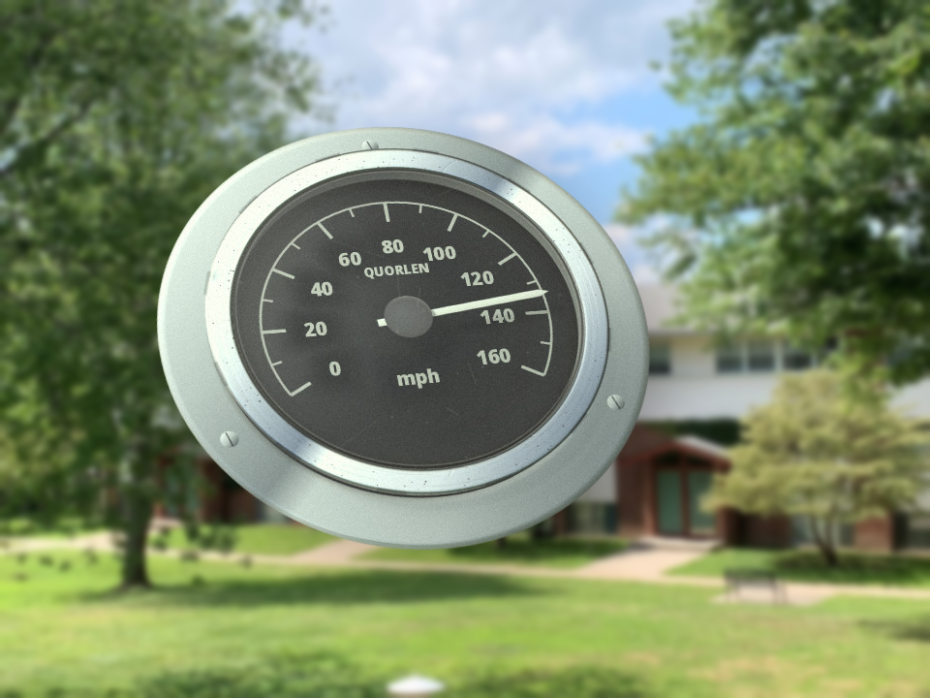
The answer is 135 mph
